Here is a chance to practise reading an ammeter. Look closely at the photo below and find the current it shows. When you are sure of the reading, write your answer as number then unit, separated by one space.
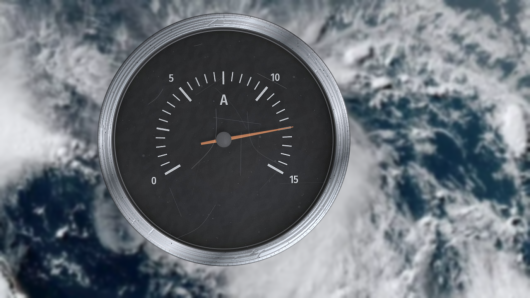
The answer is 12.5 A
